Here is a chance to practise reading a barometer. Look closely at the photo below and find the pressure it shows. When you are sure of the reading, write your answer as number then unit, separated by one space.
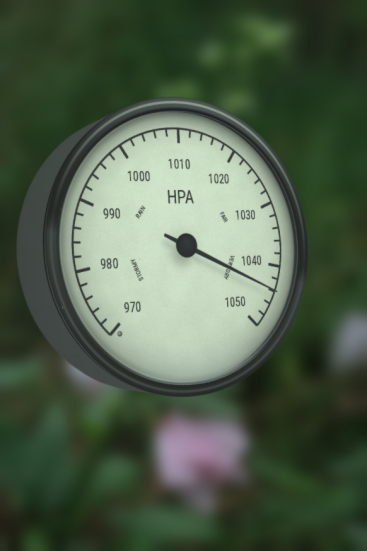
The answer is 1044 hPa
